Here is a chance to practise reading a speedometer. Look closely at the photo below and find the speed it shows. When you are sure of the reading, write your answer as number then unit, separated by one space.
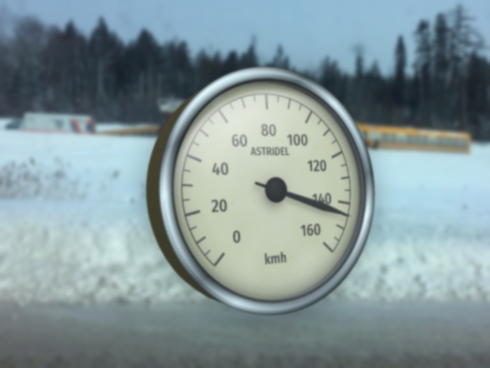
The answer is 145 km/h
